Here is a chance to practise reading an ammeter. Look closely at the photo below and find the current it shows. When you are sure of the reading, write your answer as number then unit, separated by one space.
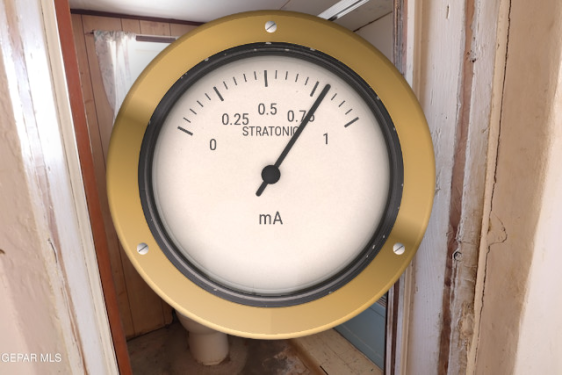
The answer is 0.8 mA
